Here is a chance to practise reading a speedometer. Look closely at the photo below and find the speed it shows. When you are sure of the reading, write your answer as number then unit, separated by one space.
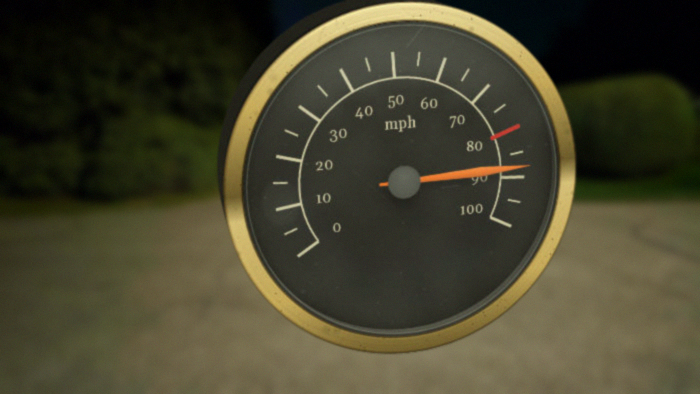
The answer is 87.5 mph
